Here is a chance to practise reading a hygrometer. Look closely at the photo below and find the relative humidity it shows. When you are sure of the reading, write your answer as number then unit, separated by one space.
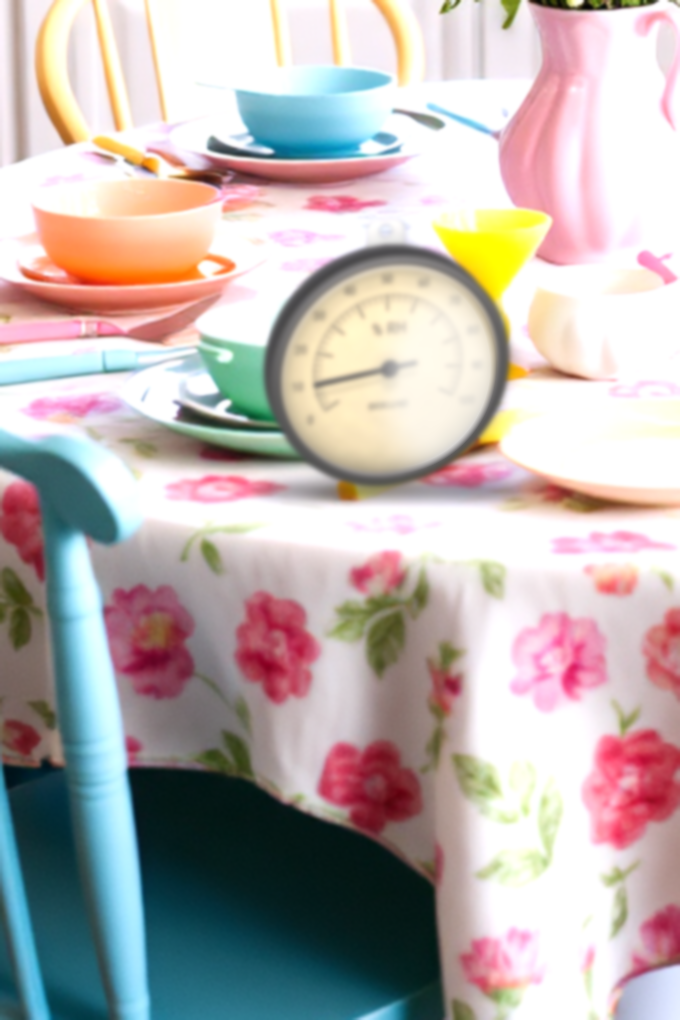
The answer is 10 %
